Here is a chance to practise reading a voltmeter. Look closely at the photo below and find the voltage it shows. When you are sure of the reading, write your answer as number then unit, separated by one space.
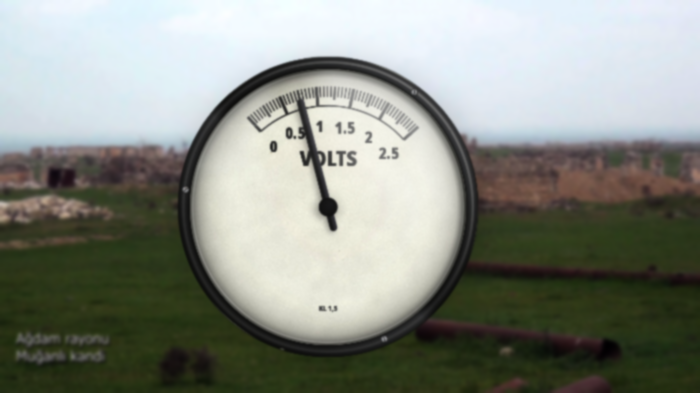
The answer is 0.75 V
